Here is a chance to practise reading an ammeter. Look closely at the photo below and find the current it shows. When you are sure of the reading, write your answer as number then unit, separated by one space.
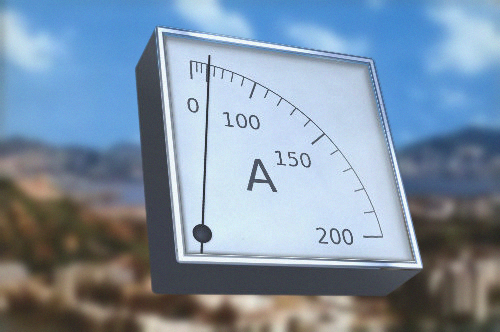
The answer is 50 A
